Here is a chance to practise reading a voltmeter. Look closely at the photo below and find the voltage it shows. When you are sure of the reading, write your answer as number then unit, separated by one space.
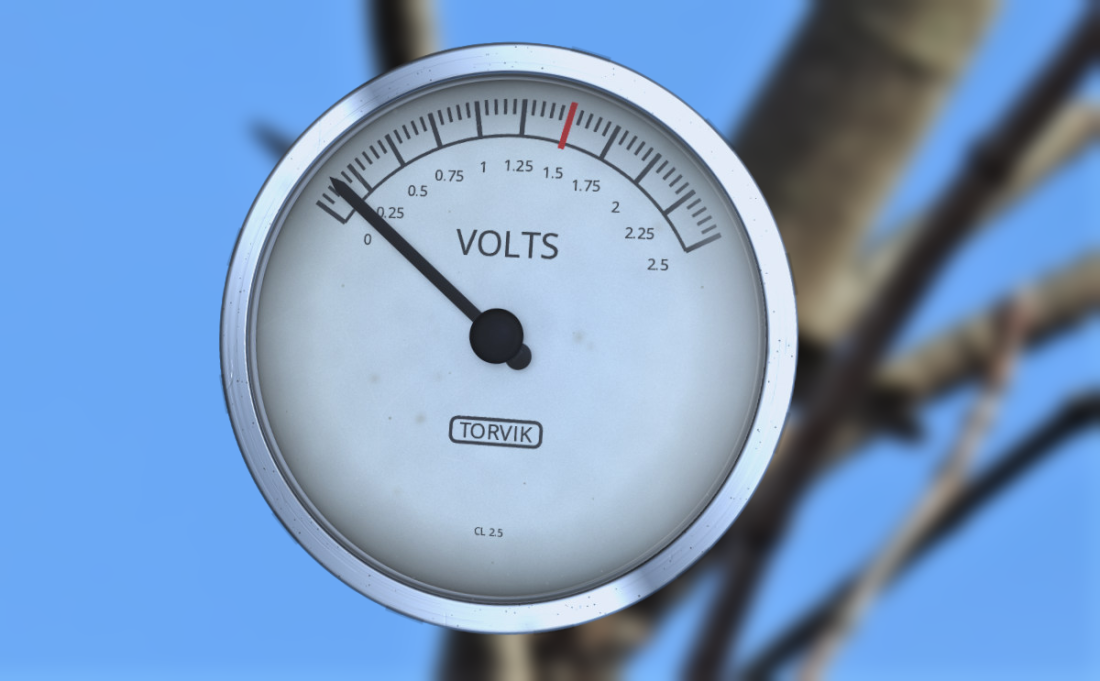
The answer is 0.15 V
